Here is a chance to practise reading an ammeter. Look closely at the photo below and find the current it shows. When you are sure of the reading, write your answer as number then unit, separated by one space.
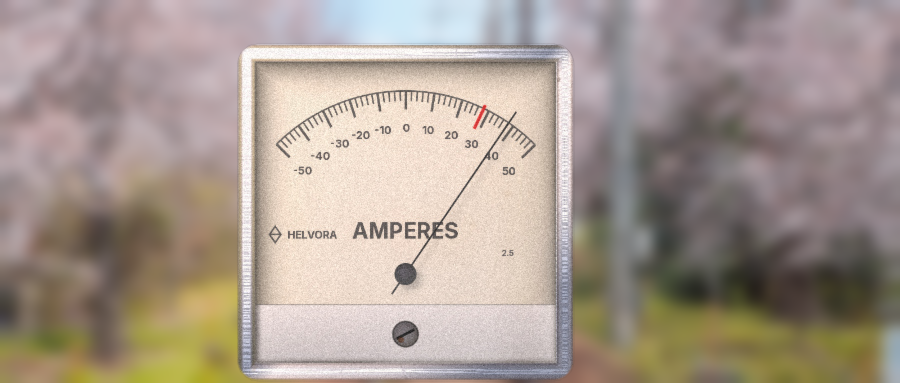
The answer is 38 A
